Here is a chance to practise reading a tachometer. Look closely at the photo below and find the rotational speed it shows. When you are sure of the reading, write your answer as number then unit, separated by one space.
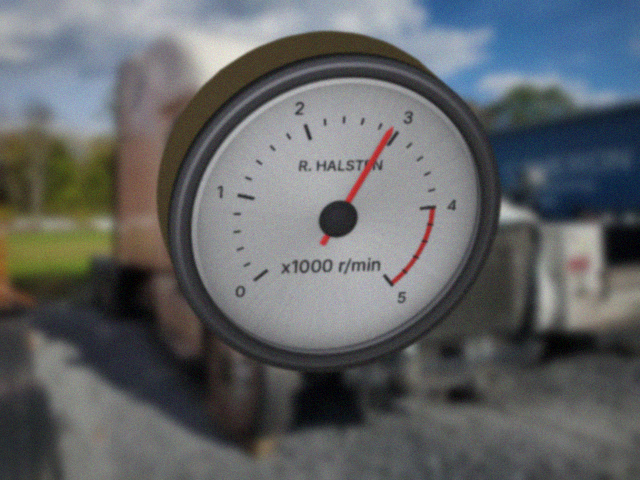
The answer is 2900 rpm
